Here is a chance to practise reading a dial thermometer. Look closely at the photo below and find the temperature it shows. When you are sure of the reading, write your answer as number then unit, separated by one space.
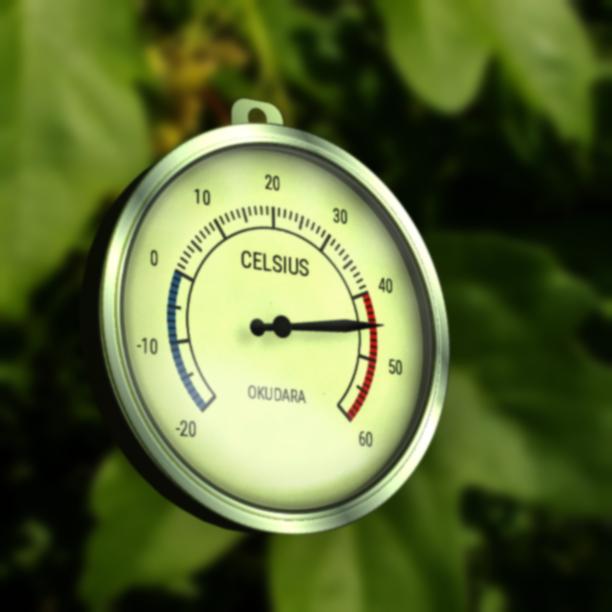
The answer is 45 °C
